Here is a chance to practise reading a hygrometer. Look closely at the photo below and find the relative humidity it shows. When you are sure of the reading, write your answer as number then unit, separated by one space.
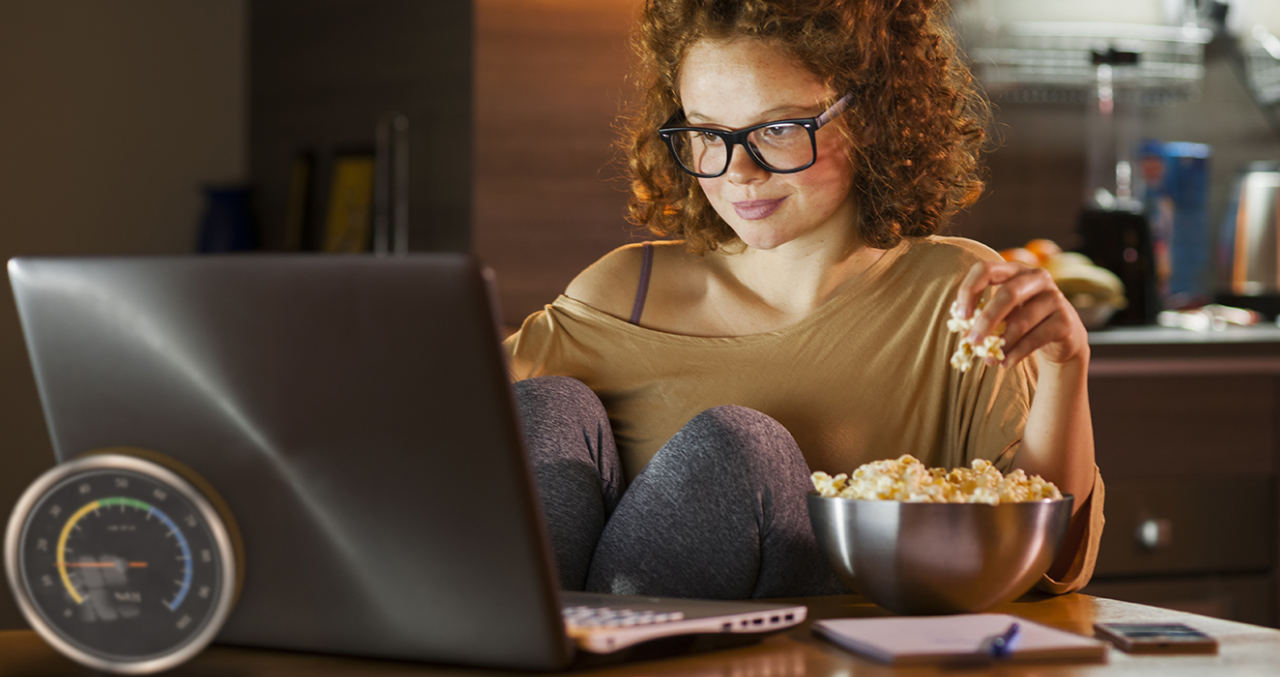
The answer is 15 %
